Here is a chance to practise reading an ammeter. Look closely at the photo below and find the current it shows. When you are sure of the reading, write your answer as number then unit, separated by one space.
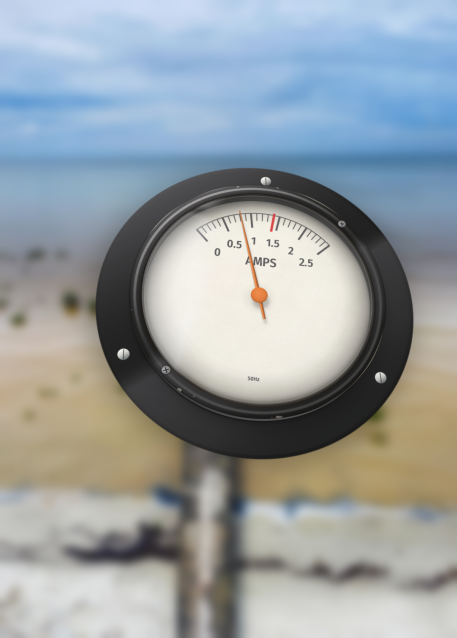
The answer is 0.8 A
